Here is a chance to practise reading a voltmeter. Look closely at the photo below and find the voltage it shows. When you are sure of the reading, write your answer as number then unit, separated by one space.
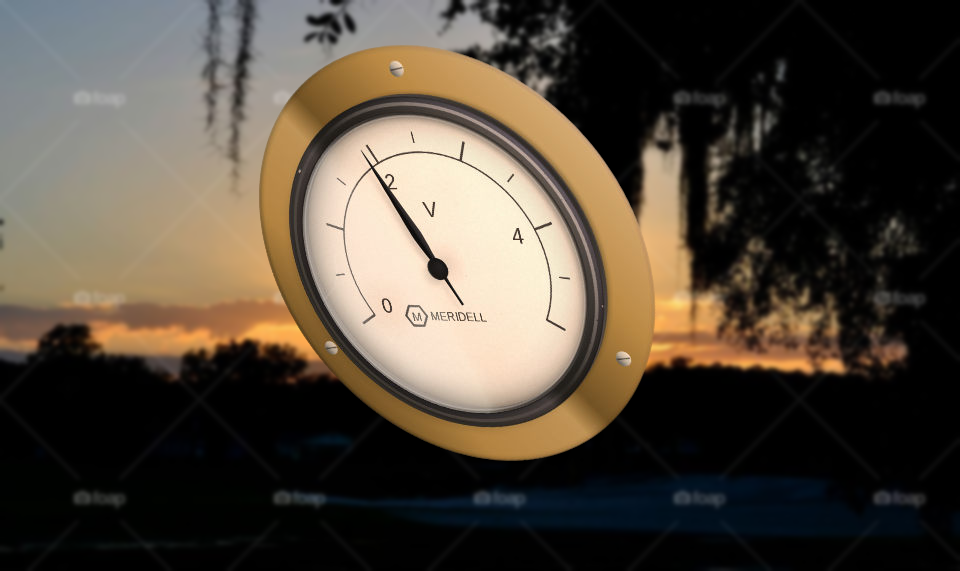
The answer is 2 V
